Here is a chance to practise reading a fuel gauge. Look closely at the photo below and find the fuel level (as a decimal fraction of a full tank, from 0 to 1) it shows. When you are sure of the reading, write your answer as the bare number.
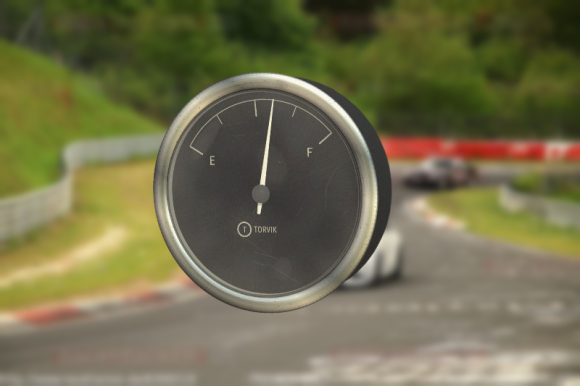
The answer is 0.625
